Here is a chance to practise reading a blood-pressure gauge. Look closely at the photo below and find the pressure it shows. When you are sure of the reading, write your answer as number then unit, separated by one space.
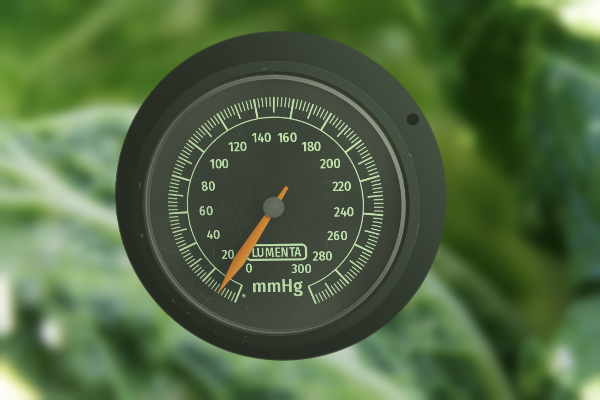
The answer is 10 mmHg
